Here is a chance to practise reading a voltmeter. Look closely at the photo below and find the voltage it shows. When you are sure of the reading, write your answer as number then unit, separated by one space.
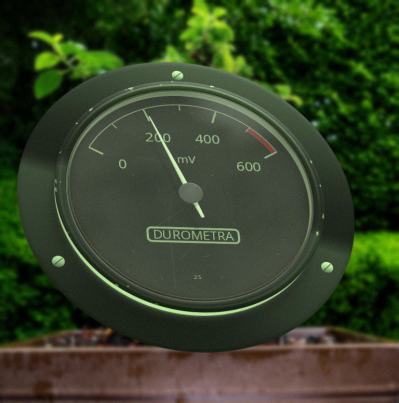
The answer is 200 mV
